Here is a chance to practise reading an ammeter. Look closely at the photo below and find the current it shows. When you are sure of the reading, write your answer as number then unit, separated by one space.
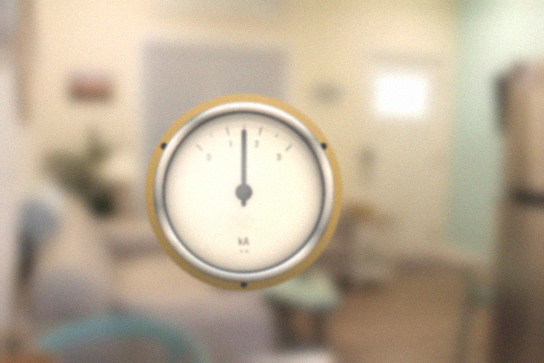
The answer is 1.5 kA
